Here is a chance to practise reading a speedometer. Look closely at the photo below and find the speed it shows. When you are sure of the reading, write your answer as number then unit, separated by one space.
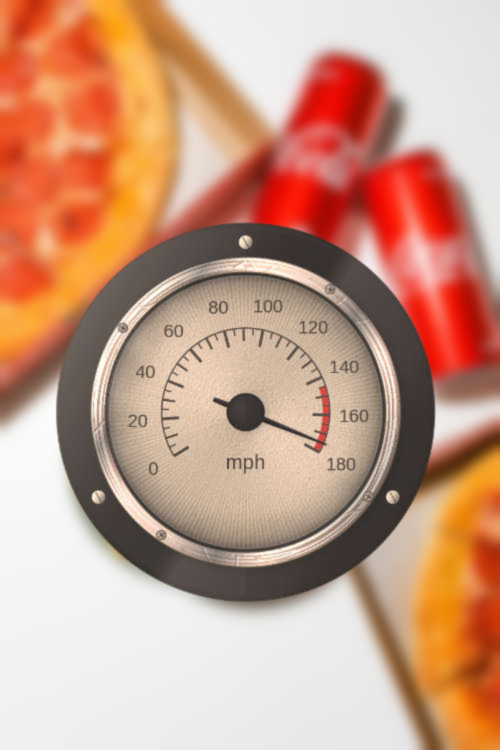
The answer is 175 mph
